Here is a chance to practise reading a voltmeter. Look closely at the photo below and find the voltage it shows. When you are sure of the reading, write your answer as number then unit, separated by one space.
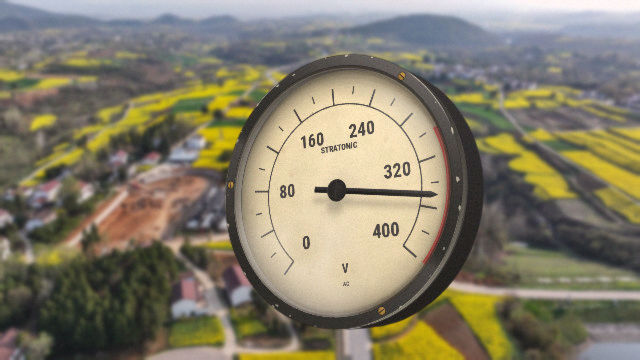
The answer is 350 V
